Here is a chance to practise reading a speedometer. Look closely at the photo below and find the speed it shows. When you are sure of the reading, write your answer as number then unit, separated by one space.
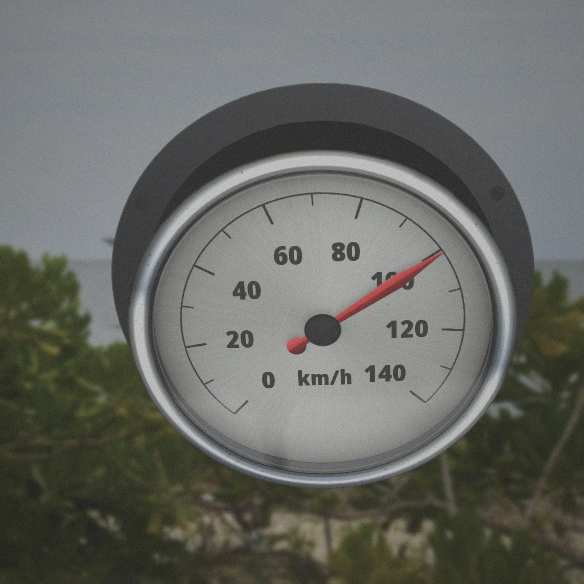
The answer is 100 km/h
